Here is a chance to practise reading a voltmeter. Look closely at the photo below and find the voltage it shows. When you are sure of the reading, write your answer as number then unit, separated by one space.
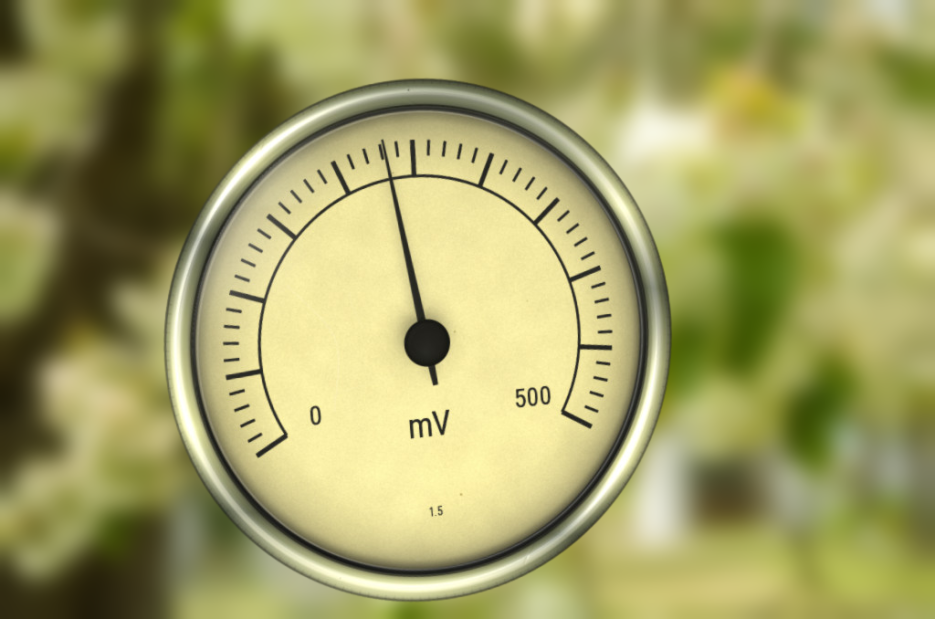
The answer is 230 mV
